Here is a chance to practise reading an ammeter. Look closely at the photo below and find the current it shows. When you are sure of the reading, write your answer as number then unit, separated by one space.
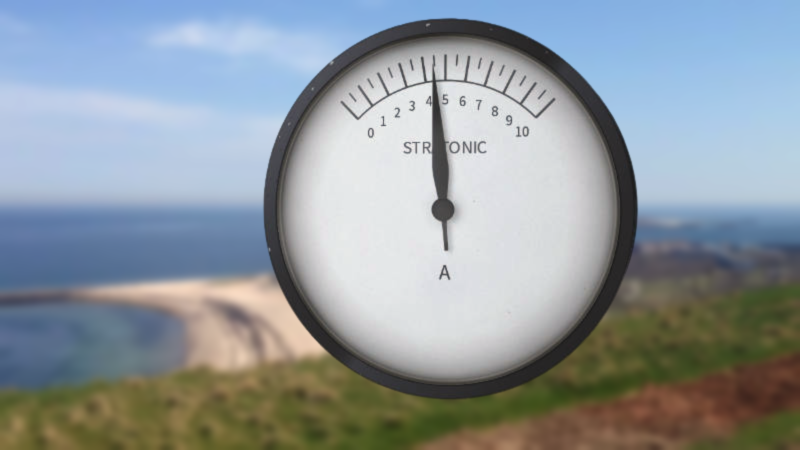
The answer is 4.5 A
